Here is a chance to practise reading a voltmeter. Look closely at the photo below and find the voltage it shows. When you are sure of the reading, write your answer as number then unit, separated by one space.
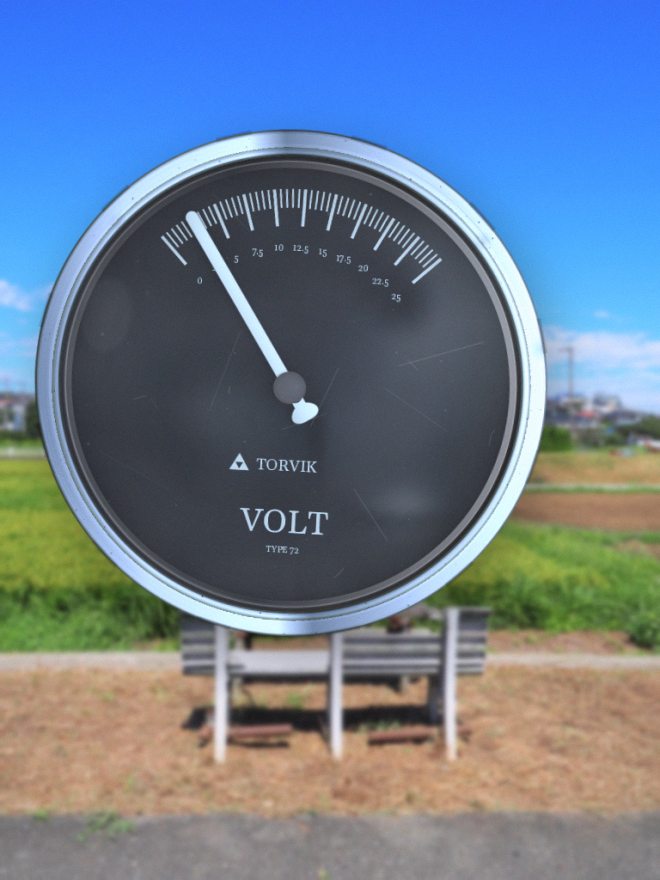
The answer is 3 V
